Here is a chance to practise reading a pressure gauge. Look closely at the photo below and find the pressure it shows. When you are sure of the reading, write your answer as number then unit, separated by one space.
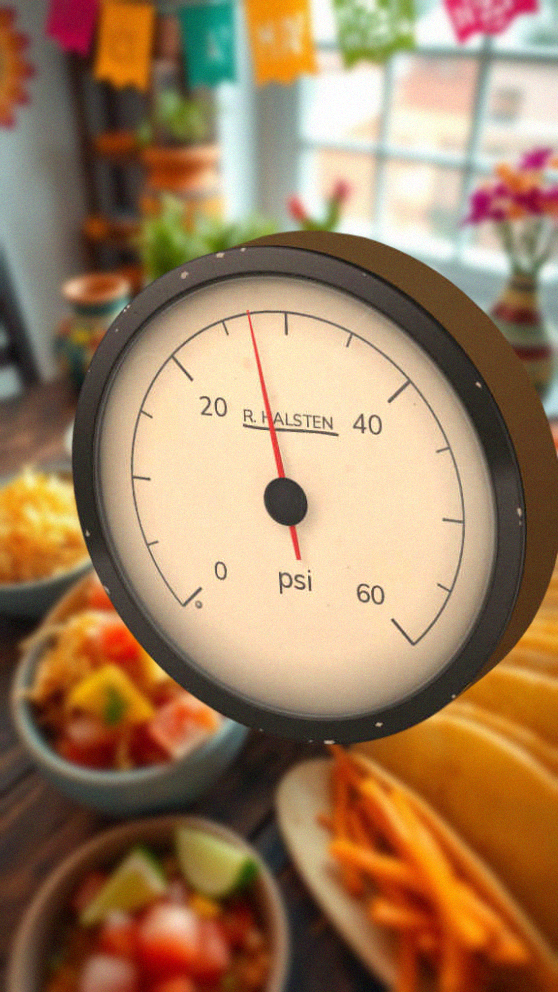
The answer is 27.5 psi
